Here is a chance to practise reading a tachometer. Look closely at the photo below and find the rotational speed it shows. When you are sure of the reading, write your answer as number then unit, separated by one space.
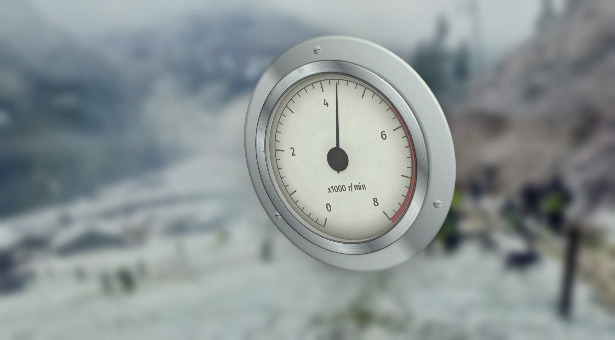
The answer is 4400 rpm
